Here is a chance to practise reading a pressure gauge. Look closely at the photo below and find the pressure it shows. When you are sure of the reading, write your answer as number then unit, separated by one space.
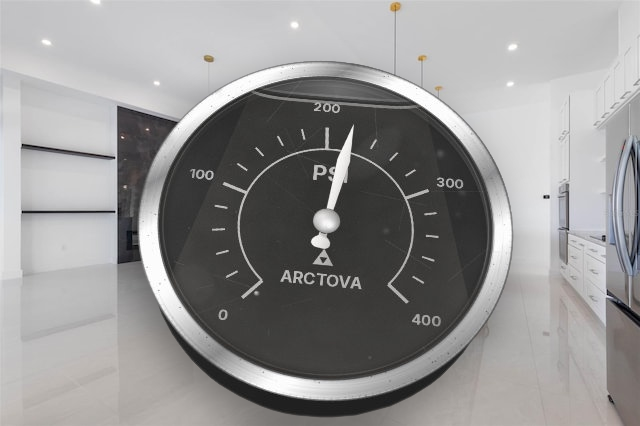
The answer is 220 psi
